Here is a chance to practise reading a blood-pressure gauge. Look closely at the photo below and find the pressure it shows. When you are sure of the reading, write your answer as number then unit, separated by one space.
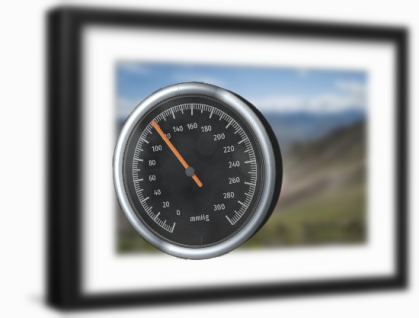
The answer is 120 mmHg
